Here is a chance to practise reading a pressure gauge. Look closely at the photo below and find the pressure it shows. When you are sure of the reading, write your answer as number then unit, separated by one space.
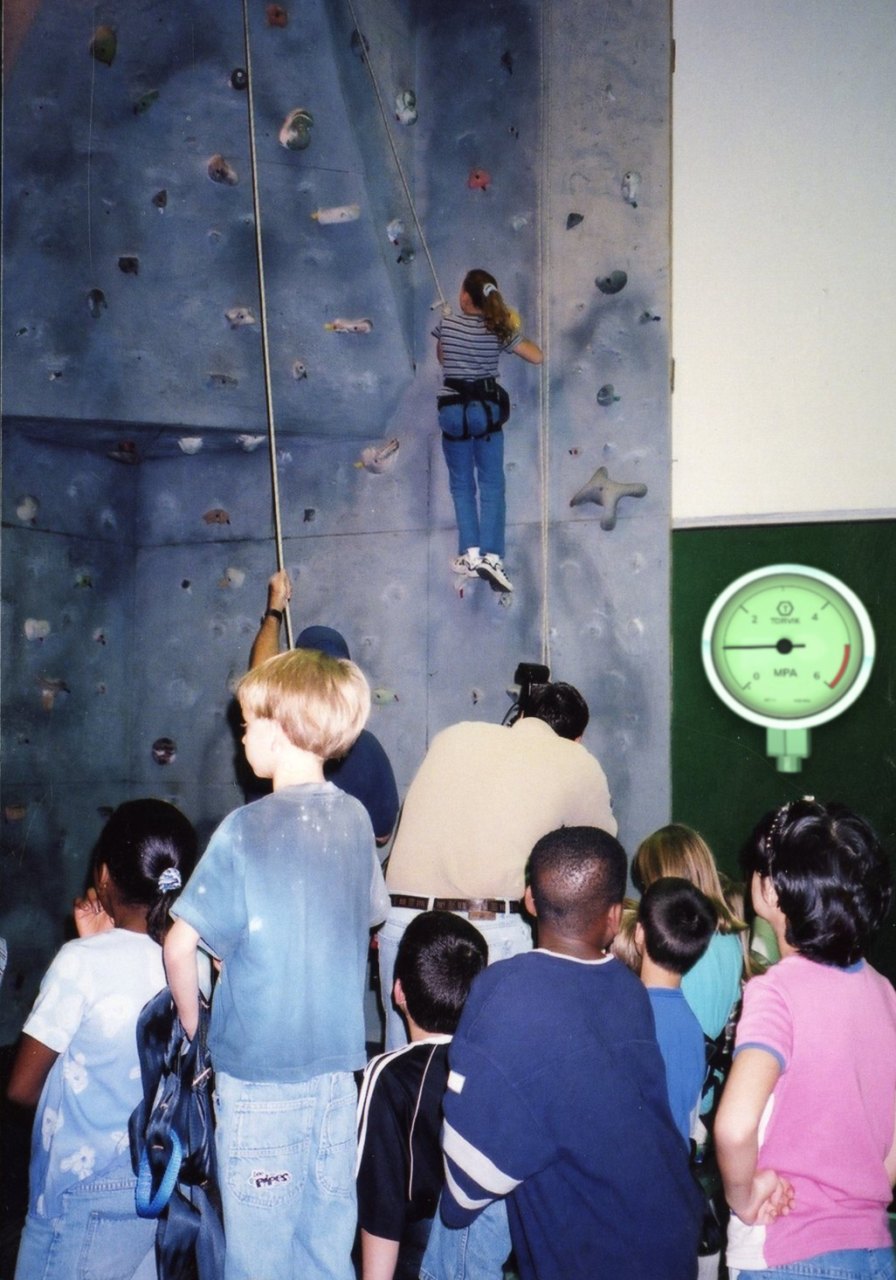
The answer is 1 MPa
